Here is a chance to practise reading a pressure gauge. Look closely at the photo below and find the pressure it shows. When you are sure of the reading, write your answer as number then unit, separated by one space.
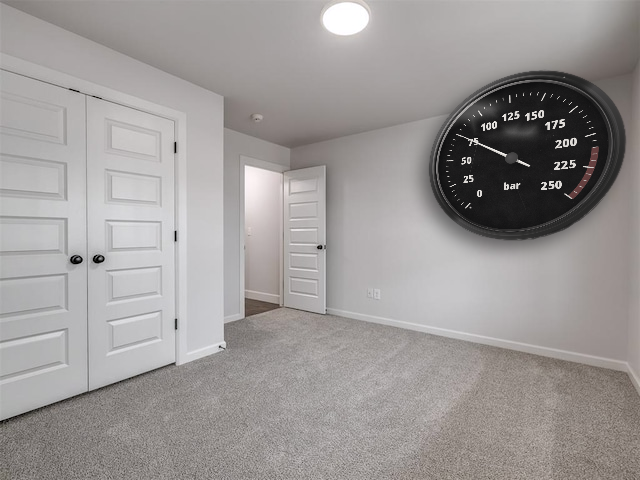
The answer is 75 bar
